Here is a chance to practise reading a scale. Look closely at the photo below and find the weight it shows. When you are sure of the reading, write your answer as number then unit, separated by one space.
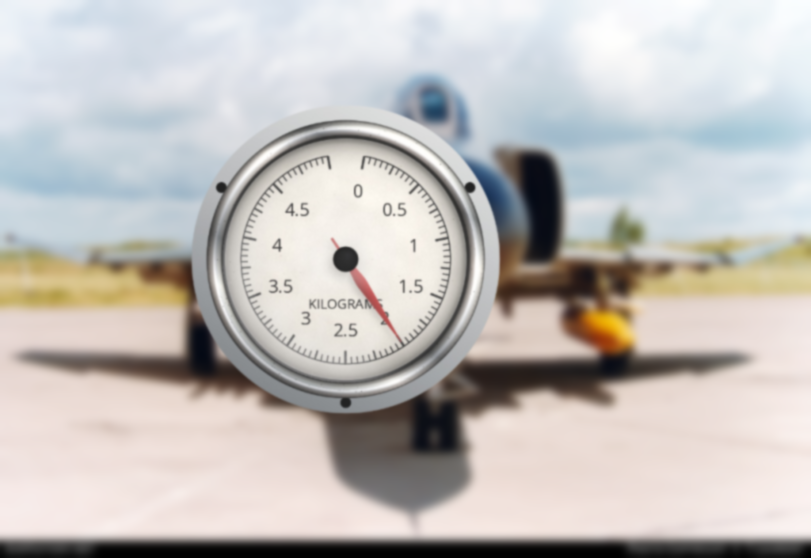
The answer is 2 kg
